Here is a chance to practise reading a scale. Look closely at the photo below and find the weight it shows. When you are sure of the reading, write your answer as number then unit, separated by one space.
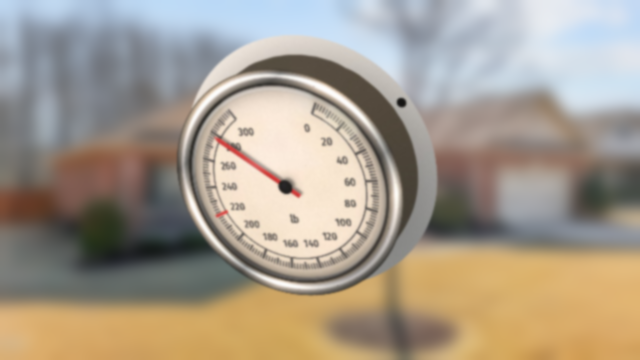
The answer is 280 lb
